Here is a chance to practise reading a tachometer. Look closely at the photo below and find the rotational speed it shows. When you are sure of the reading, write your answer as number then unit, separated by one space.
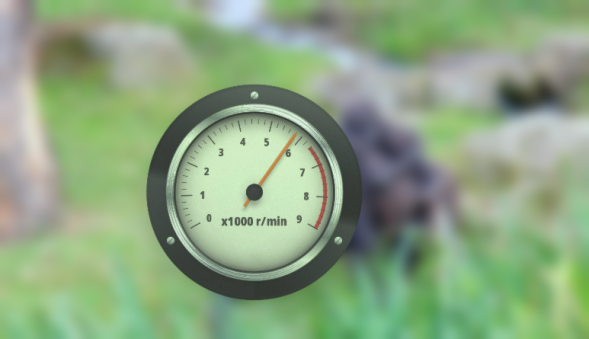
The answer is 5800 rpm
